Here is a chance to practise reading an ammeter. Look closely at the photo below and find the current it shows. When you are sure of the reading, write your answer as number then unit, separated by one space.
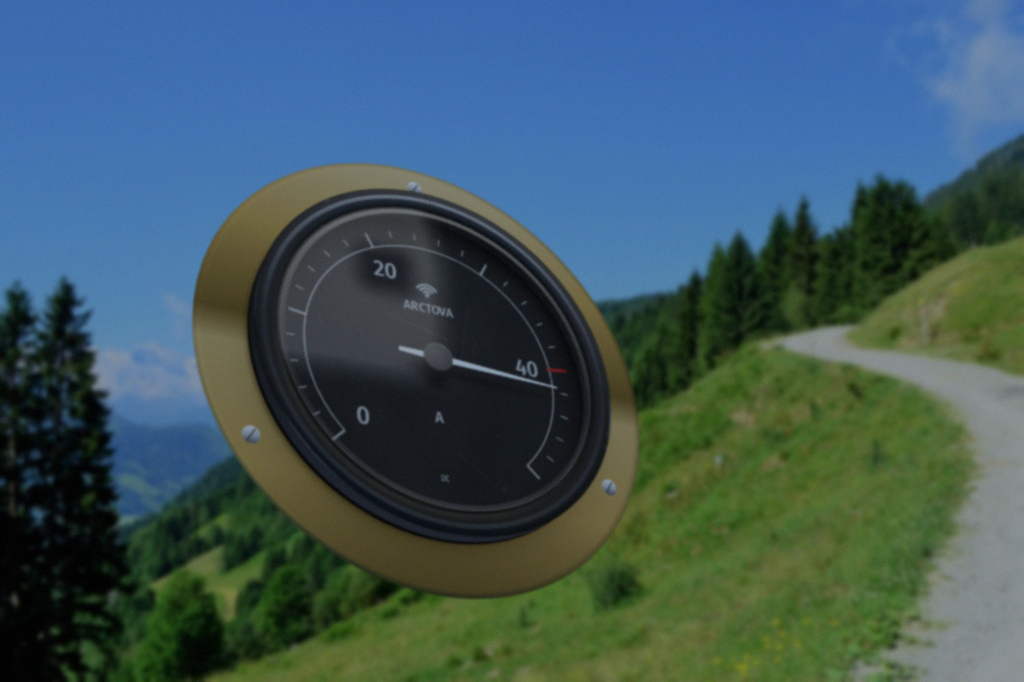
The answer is 42 A
